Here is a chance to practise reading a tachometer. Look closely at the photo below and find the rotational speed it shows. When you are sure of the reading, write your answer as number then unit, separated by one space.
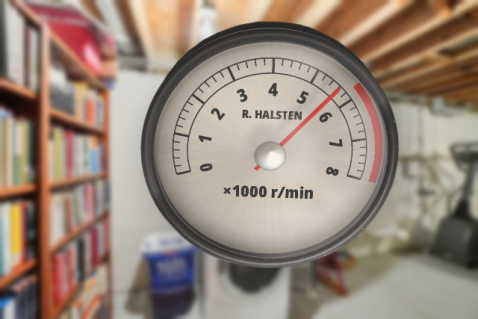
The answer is 5600 rpm
